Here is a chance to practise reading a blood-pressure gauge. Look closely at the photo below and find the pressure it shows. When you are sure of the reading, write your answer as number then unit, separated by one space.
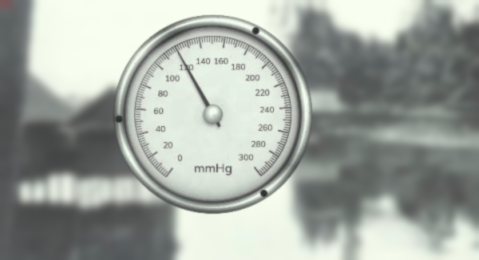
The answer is 120 mmHg
